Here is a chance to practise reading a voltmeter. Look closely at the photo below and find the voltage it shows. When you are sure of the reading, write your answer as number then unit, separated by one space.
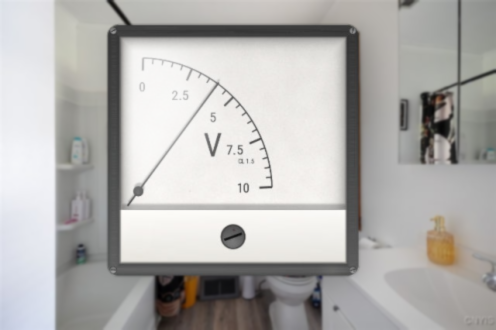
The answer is 4 V
